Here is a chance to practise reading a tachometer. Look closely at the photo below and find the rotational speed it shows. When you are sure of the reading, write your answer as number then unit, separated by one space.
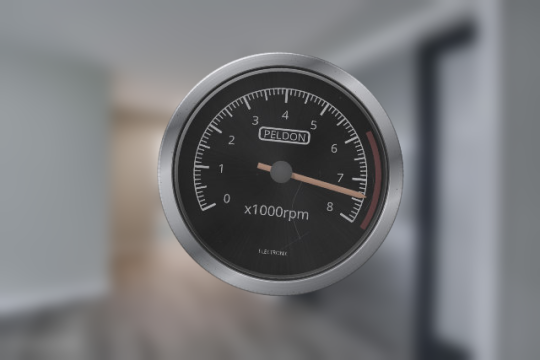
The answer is 7400 rpm
